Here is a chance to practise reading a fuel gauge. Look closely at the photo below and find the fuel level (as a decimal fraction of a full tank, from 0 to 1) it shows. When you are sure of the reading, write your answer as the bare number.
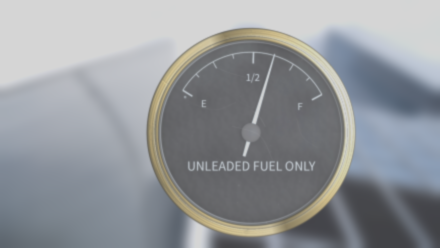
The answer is 0.625
